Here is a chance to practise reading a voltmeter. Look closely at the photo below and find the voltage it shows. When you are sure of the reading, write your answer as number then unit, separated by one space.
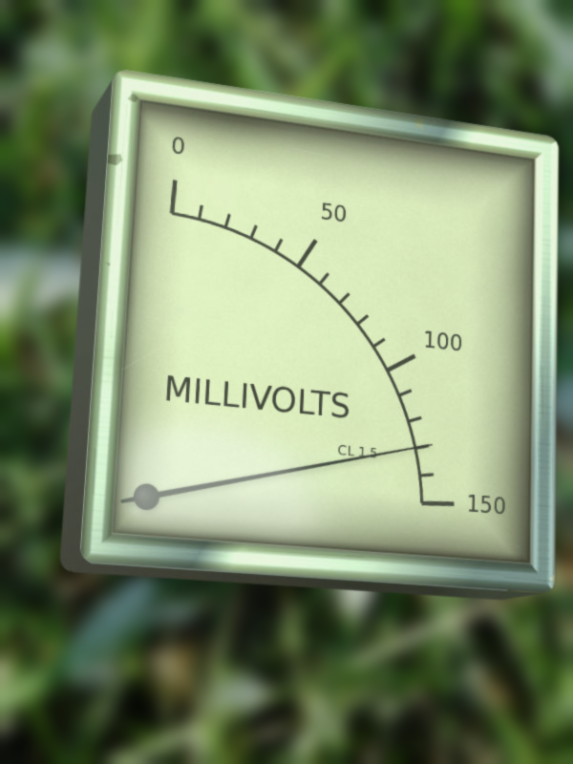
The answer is 130 mV
